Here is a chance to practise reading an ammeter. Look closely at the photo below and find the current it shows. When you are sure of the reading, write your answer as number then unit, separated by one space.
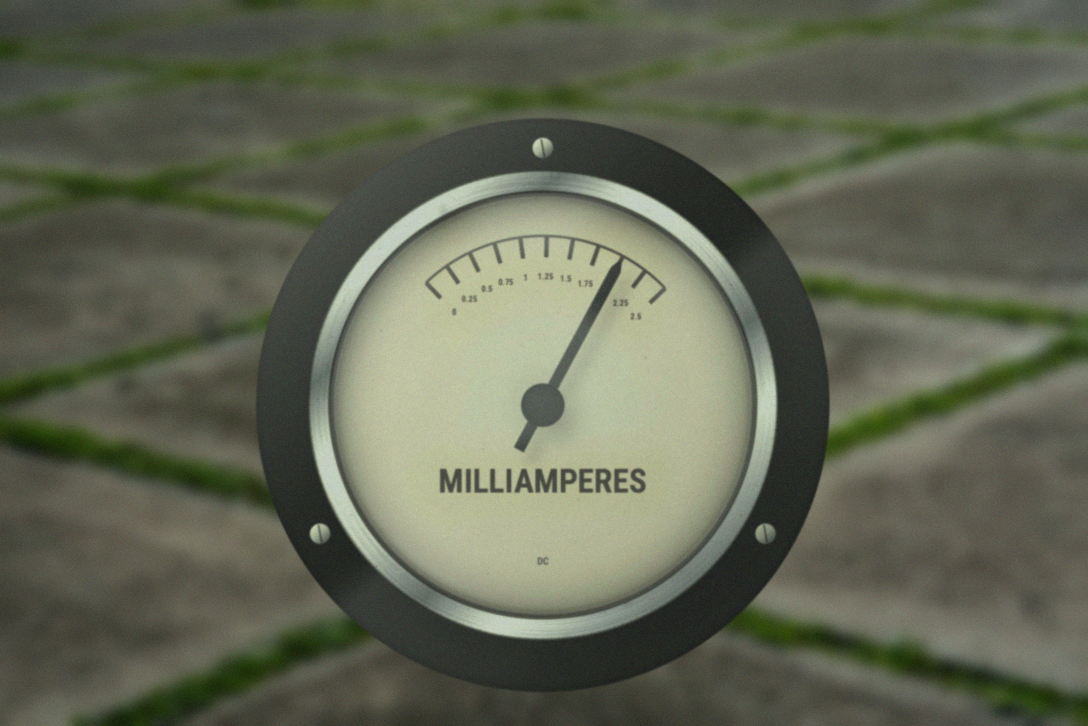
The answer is 2 mA
